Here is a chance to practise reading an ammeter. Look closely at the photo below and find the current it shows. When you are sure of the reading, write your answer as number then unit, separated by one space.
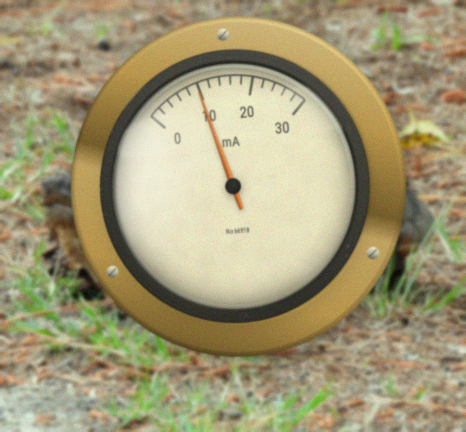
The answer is 10 mA
